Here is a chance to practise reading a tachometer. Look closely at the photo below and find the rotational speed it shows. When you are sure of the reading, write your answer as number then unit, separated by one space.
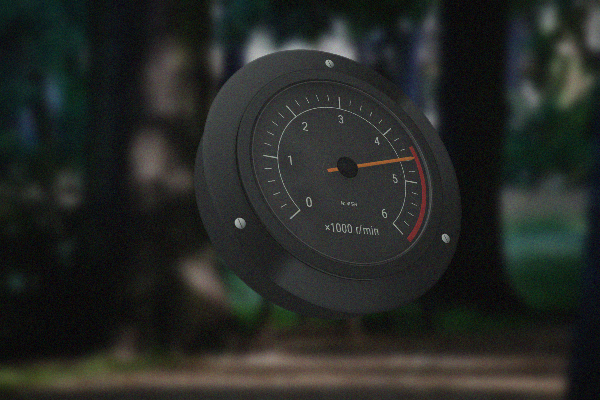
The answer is 4600 rpm
